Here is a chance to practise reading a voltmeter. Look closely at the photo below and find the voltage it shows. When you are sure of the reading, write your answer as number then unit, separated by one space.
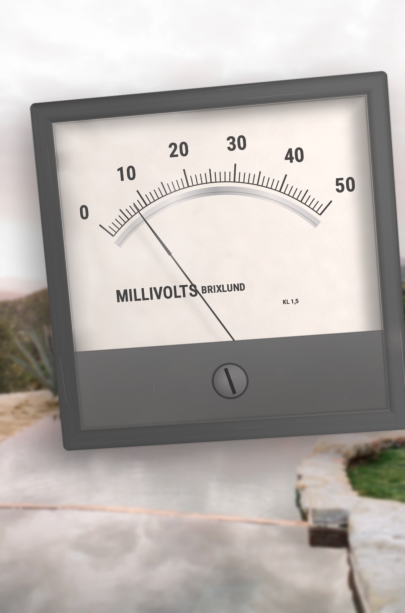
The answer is 8 mV
